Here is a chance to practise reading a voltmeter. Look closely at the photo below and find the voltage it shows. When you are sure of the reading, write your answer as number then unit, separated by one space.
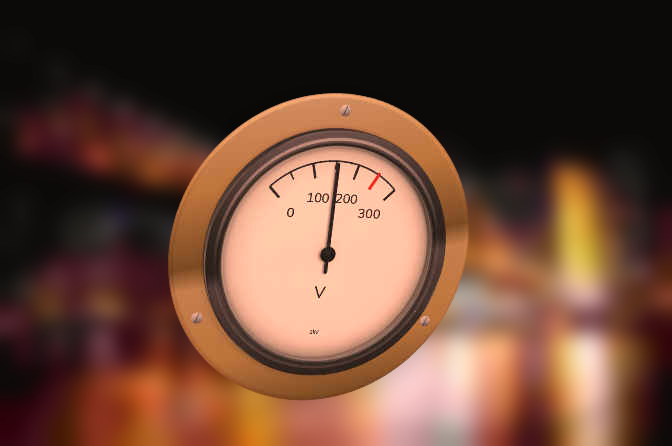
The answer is 150 V
